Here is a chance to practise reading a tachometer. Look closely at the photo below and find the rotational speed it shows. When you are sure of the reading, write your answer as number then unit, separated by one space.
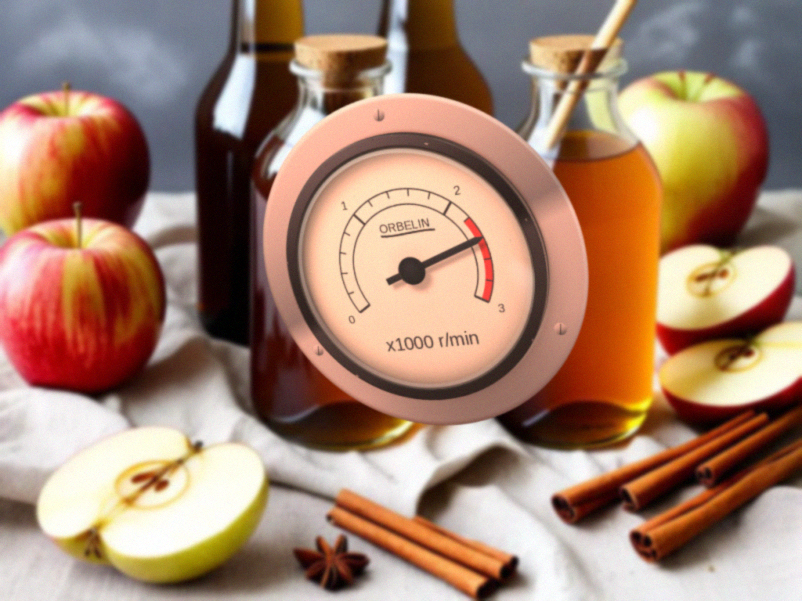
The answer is 2400 rpm
